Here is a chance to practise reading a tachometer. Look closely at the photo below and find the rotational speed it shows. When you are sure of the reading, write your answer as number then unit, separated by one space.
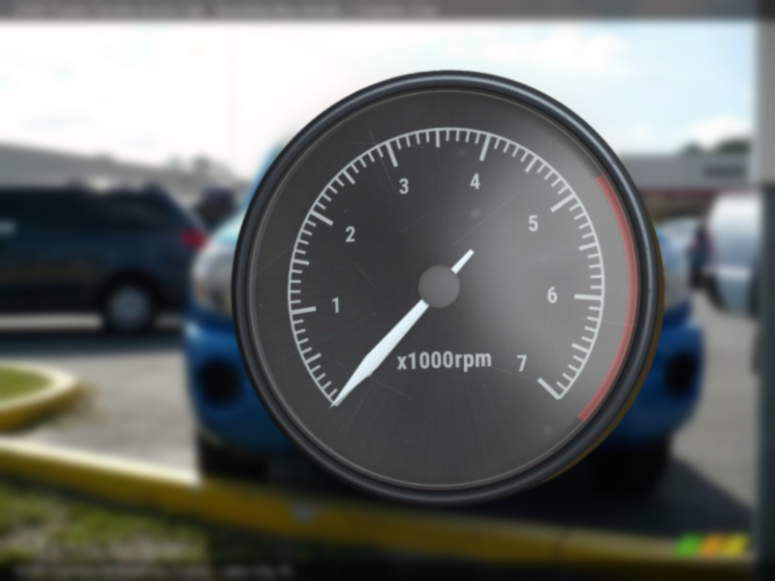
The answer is 0 rpm
